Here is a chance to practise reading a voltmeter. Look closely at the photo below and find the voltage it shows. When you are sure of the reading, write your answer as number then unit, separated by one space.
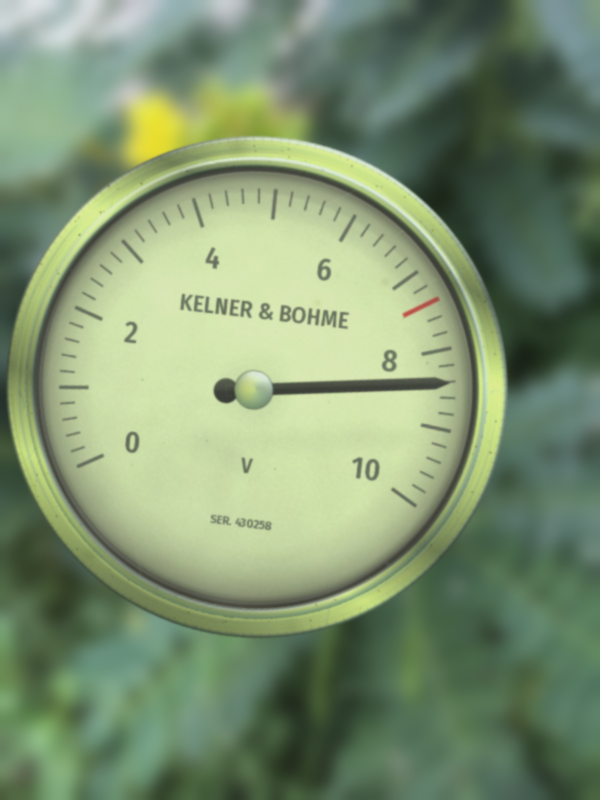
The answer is 8.4 V
